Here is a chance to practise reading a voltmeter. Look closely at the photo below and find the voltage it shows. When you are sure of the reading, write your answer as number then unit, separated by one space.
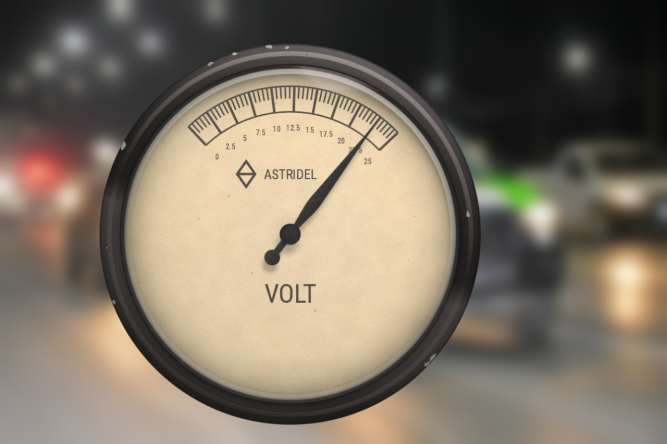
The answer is 22.5 V
